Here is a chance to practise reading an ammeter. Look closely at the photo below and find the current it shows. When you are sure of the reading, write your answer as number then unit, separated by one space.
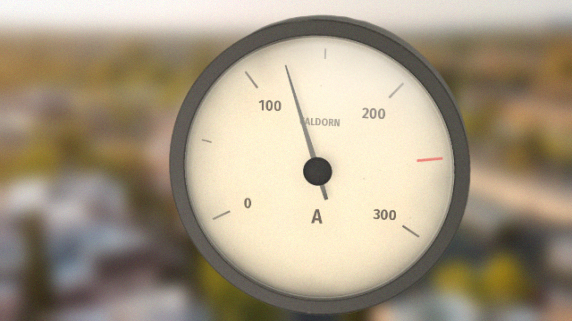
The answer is 125 A
